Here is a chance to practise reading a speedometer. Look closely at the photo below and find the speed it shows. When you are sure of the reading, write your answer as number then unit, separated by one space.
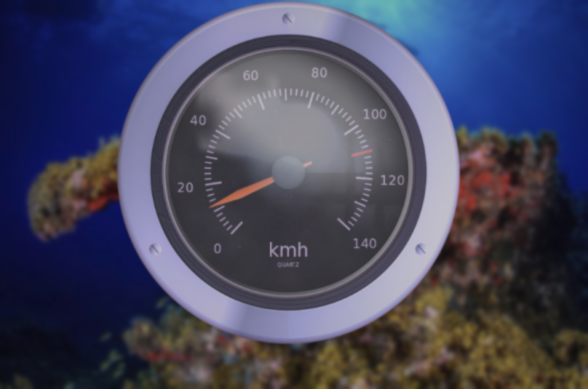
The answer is 12 km/h
